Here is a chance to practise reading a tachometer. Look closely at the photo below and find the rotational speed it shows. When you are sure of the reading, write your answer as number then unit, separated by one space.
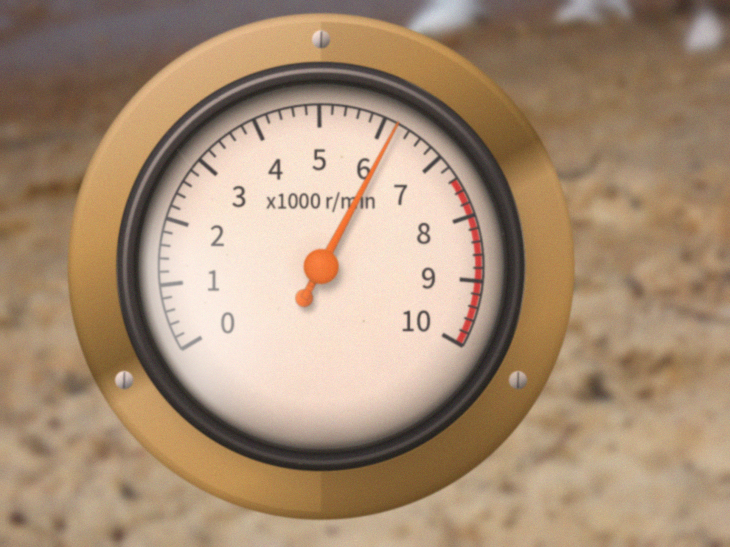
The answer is 6200 rpm
